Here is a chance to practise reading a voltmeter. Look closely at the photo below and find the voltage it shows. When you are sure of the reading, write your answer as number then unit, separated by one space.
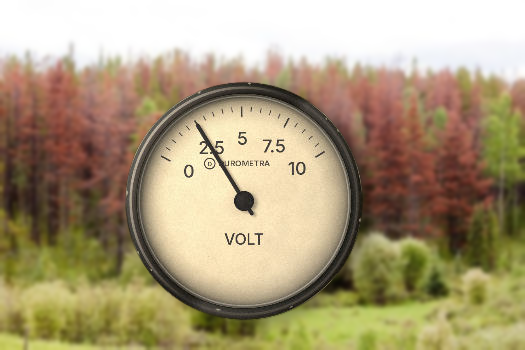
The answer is 2.5 V
